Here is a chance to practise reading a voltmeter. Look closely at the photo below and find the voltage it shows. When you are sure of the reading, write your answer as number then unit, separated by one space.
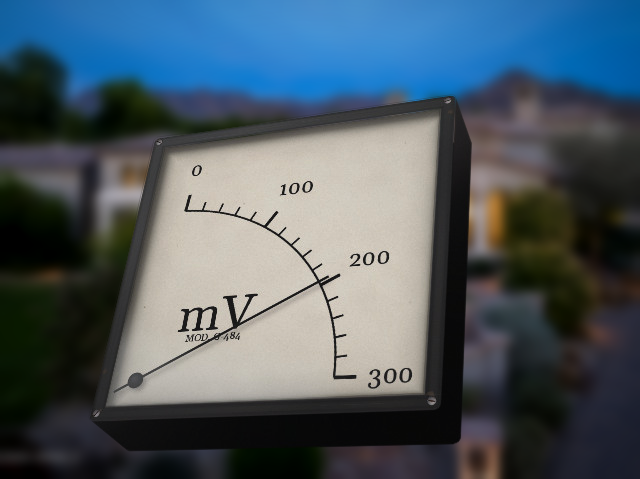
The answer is 200 mV
